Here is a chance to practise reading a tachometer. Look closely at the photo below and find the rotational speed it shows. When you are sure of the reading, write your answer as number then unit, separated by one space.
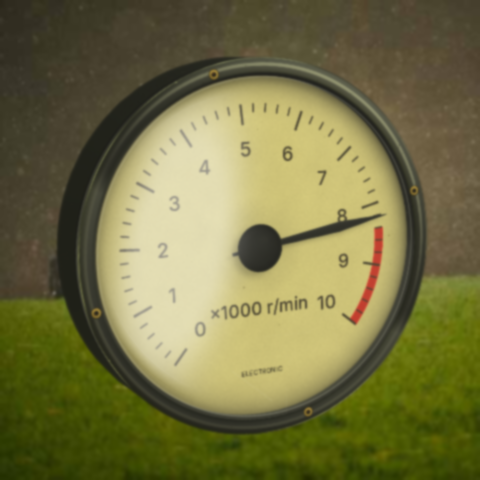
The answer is 8200 rpm
